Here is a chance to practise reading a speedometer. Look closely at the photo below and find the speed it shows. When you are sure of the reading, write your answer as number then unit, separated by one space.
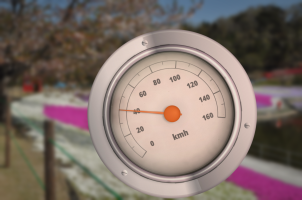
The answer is 40 km/h
